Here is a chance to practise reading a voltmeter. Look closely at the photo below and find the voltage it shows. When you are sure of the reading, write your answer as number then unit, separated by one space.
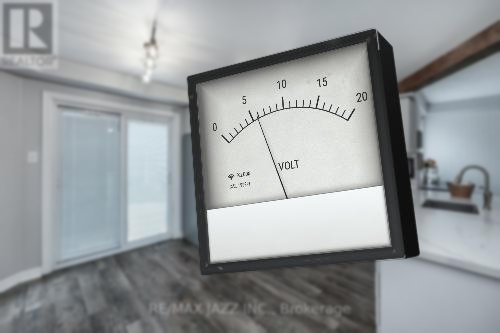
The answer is 6 V
